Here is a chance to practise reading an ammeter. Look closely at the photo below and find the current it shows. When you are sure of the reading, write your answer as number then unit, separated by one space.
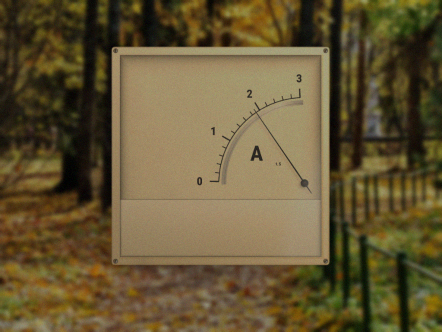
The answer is 1.9 A
